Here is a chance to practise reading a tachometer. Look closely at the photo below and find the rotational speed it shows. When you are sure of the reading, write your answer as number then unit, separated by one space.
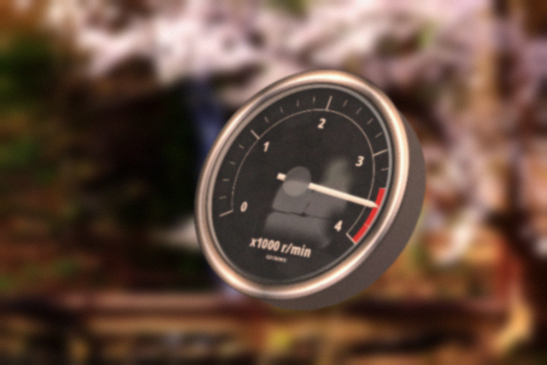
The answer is 3600 rpm
